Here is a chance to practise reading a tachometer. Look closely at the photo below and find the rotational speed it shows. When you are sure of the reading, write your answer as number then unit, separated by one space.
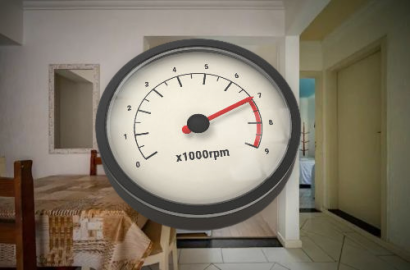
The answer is 7000 rpm
